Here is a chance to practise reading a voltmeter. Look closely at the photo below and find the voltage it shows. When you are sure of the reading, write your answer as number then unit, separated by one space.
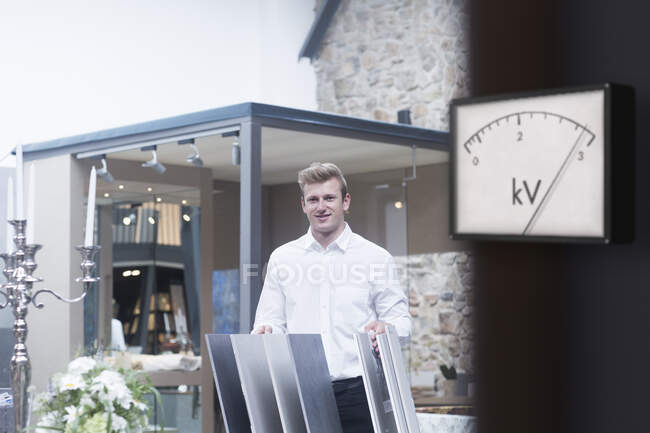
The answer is 2.9 kV
